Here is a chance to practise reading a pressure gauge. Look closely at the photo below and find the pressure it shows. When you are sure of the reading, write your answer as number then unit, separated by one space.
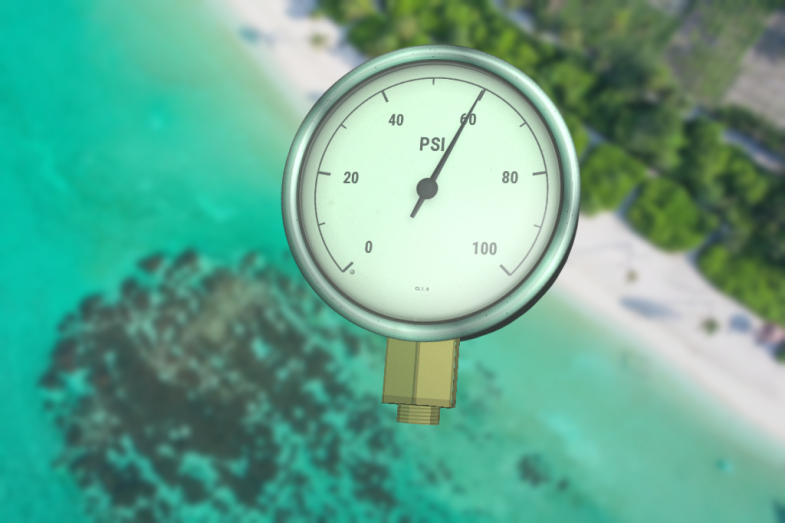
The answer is 60 psi
